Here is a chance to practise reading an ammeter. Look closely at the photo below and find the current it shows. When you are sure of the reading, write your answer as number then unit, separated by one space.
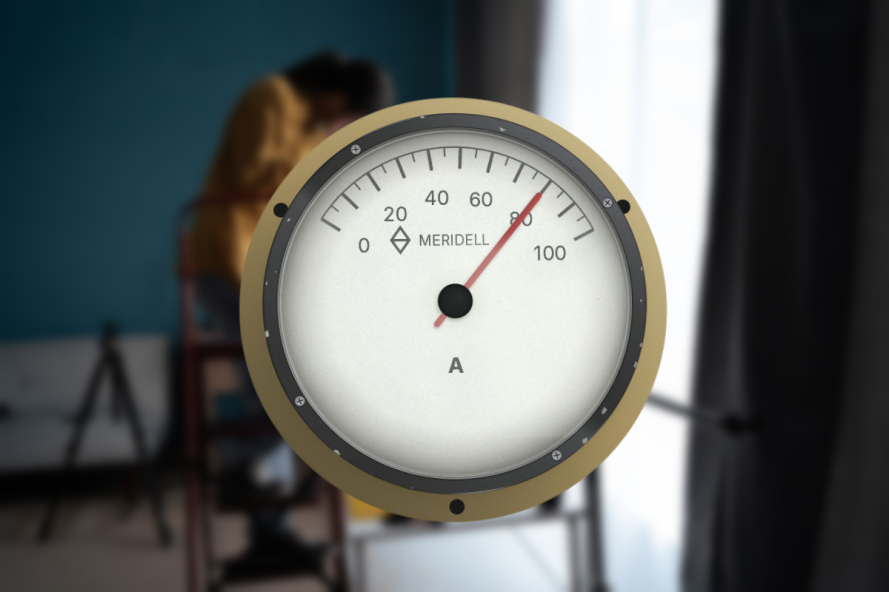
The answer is 80 A
